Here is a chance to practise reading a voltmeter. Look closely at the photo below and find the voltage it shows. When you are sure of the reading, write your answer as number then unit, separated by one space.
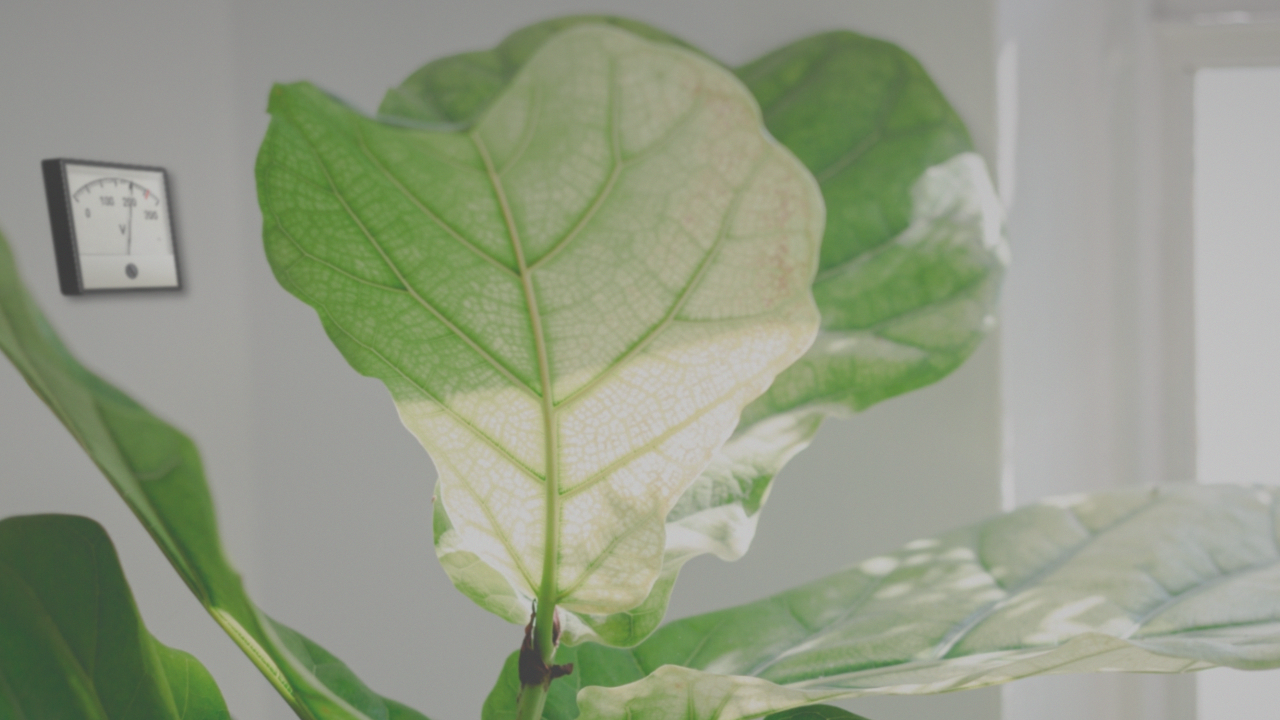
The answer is 200 V
